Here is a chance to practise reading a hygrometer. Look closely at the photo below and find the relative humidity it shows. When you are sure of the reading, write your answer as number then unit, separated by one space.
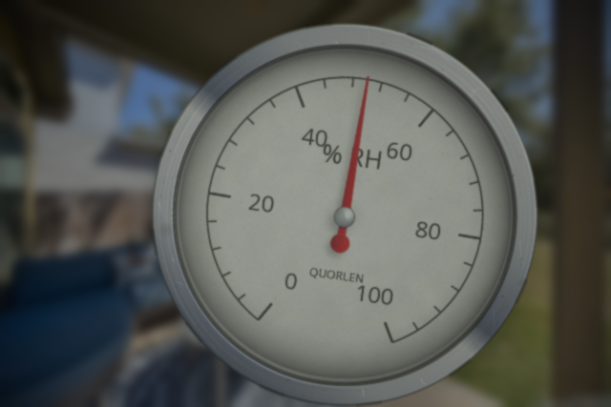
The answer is 50 %
